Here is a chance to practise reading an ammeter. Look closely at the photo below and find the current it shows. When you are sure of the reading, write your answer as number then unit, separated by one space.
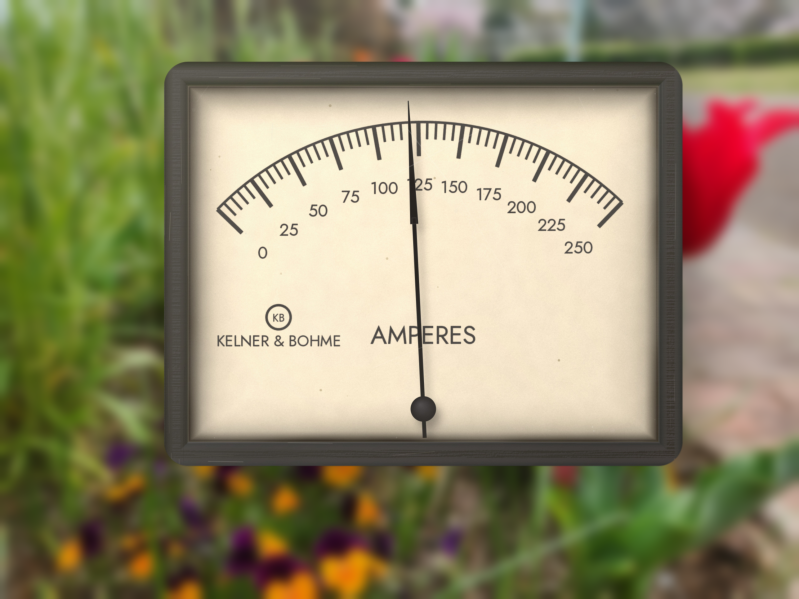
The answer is 120 A
